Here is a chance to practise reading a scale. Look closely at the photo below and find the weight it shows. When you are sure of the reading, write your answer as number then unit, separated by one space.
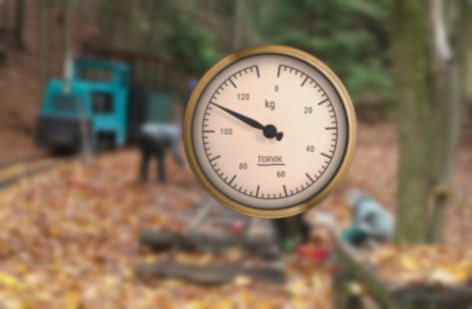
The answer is 110 kg
